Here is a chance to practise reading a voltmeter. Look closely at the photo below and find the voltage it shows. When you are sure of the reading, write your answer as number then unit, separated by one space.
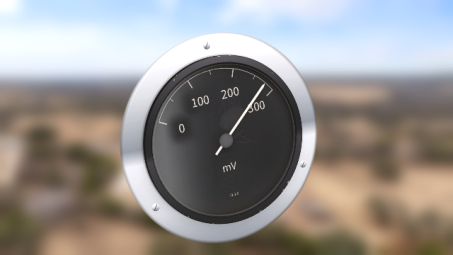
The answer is 275 mV
